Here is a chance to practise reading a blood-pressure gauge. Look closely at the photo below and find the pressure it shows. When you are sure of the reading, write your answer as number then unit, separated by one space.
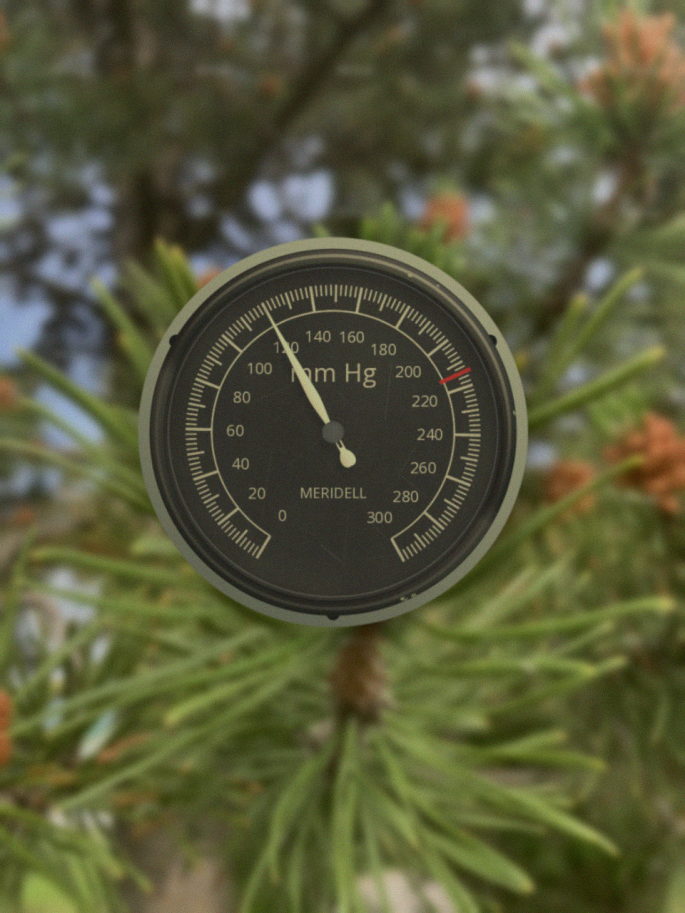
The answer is 120 mmHg
